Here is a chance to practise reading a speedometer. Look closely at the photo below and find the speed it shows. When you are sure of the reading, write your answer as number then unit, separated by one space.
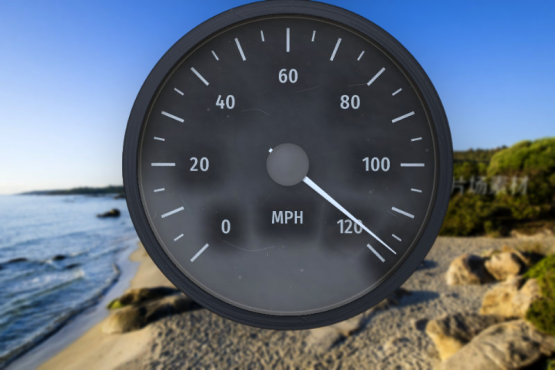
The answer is 117.5 mph
